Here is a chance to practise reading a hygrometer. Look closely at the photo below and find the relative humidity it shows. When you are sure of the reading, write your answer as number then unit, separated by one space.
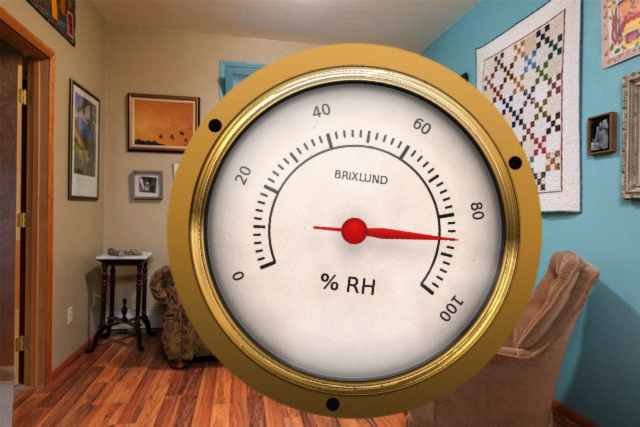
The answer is 86 %
